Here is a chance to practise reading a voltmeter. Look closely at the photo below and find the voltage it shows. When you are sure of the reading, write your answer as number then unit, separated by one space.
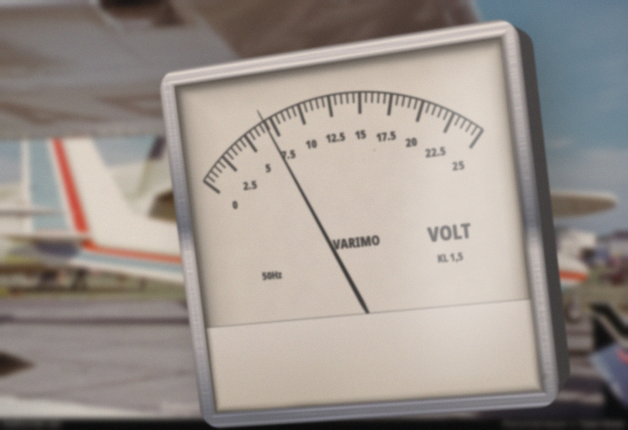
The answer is 7 V
